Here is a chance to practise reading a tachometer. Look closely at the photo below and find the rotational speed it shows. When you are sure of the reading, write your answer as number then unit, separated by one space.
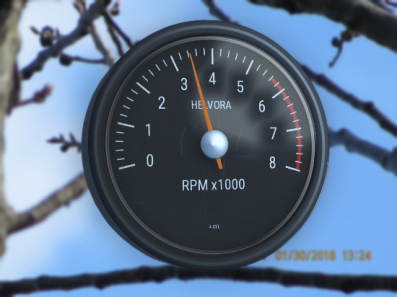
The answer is 3400 rpm
